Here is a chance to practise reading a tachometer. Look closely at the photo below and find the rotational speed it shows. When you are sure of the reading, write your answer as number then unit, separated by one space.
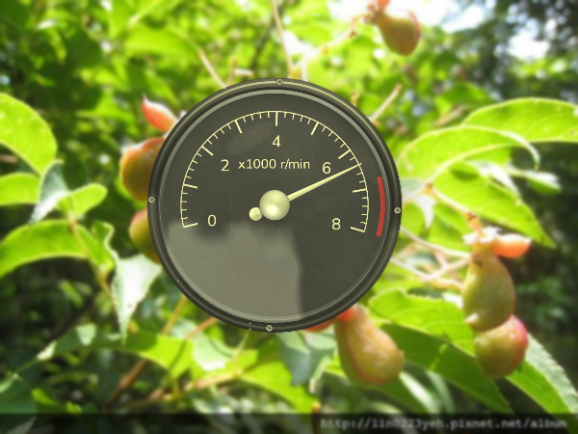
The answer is 6400 rpm
